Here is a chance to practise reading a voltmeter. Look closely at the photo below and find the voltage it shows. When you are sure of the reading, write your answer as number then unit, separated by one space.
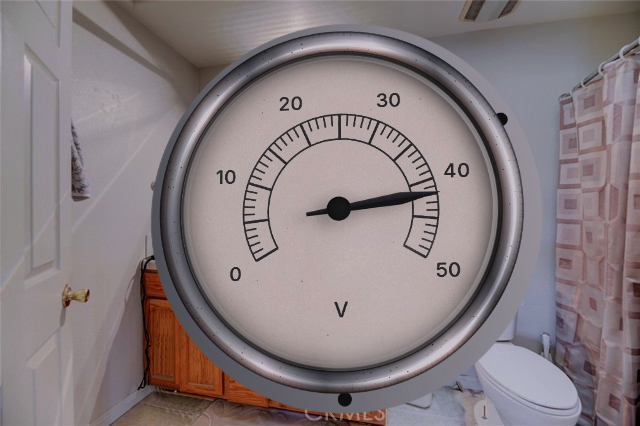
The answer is 42 V
